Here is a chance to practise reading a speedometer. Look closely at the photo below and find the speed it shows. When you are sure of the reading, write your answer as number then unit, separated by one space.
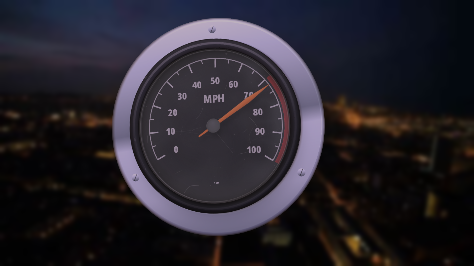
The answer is 72.5 mph
